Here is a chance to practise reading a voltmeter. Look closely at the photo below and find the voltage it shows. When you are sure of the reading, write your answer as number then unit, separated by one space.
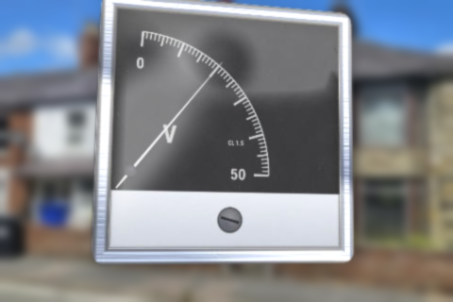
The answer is 20 V
